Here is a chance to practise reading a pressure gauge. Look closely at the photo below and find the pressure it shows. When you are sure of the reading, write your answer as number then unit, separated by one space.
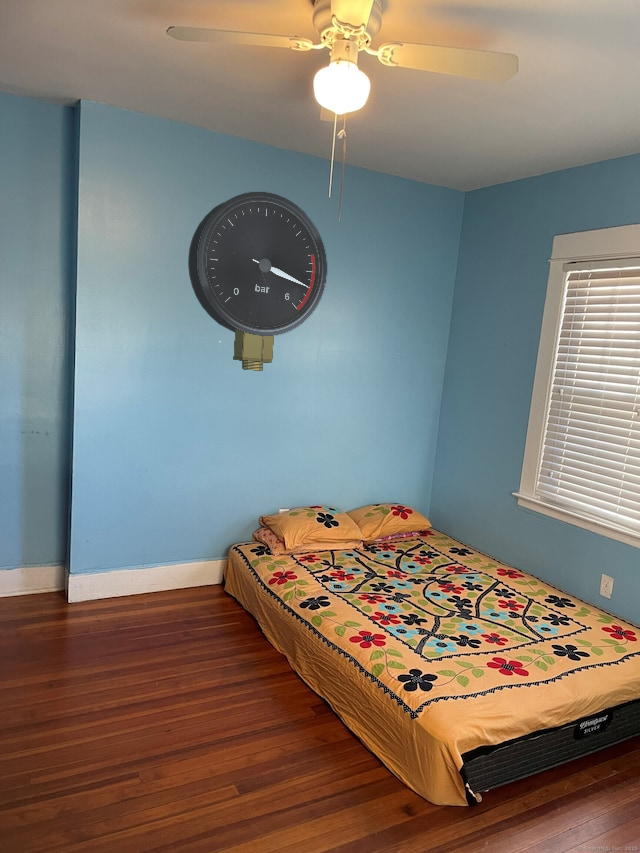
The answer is 5.4 bar
